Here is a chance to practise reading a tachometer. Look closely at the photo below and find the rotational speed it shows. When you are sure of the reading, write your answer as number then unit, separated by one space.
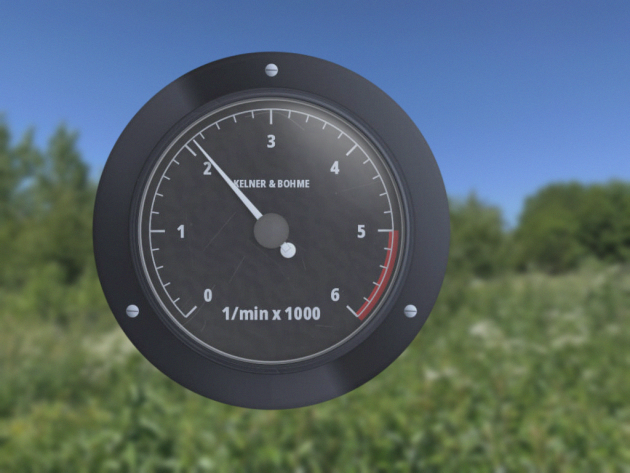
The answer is 2100 rpm
